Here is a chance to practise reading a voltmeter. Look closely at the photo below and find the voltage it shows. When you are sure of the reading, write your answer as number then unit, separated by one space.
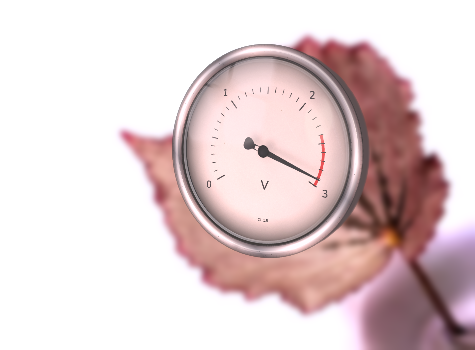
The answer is 2.9 V
